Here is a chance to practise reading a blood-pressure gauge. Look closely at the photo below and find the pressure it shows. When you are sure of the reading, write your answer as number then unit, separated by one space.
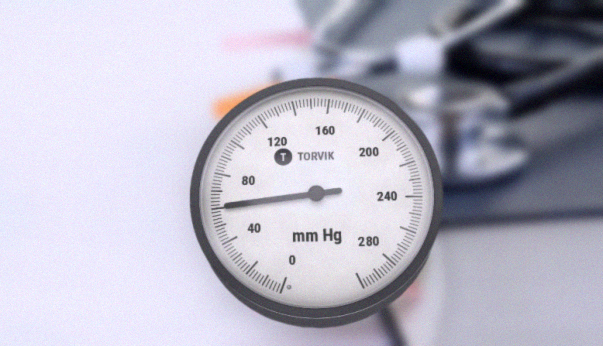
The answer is 60 mmHg
